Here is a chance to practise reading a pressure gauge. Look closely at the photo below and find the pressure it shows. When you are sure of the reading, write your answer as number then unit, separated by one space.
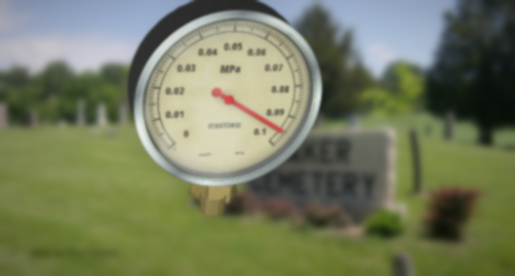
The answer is 0.095 MPa
